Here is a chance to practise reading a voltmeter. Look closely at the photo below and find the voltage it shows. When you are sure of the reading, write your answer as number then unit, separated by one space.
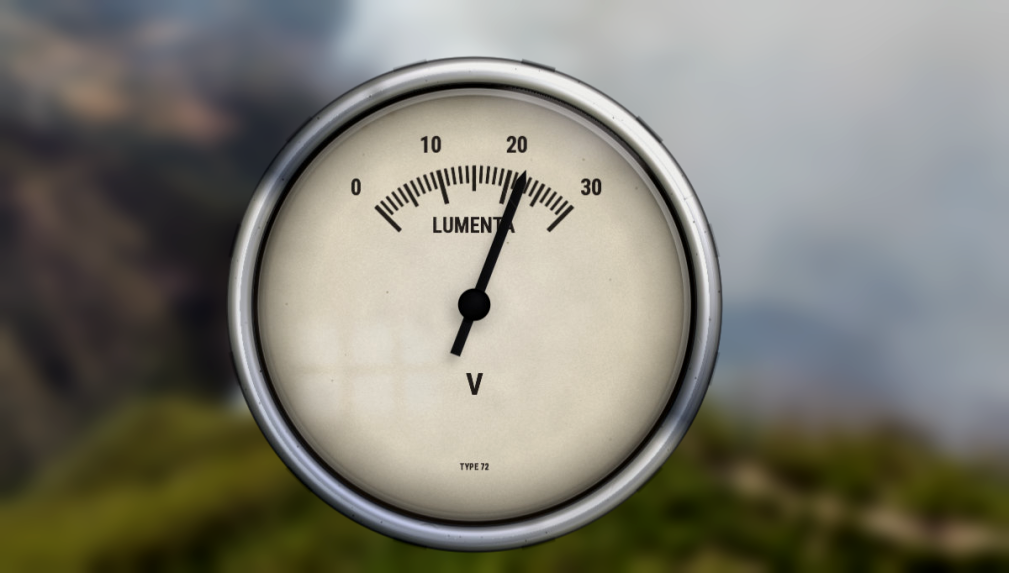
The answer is 22 V
